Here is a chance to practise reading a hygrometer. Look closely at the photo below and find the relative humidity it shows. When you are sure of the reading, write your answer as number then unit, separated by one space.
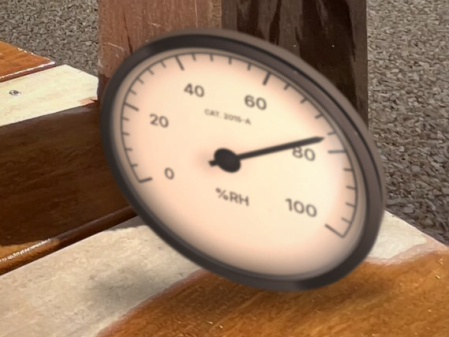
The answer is 76 %
